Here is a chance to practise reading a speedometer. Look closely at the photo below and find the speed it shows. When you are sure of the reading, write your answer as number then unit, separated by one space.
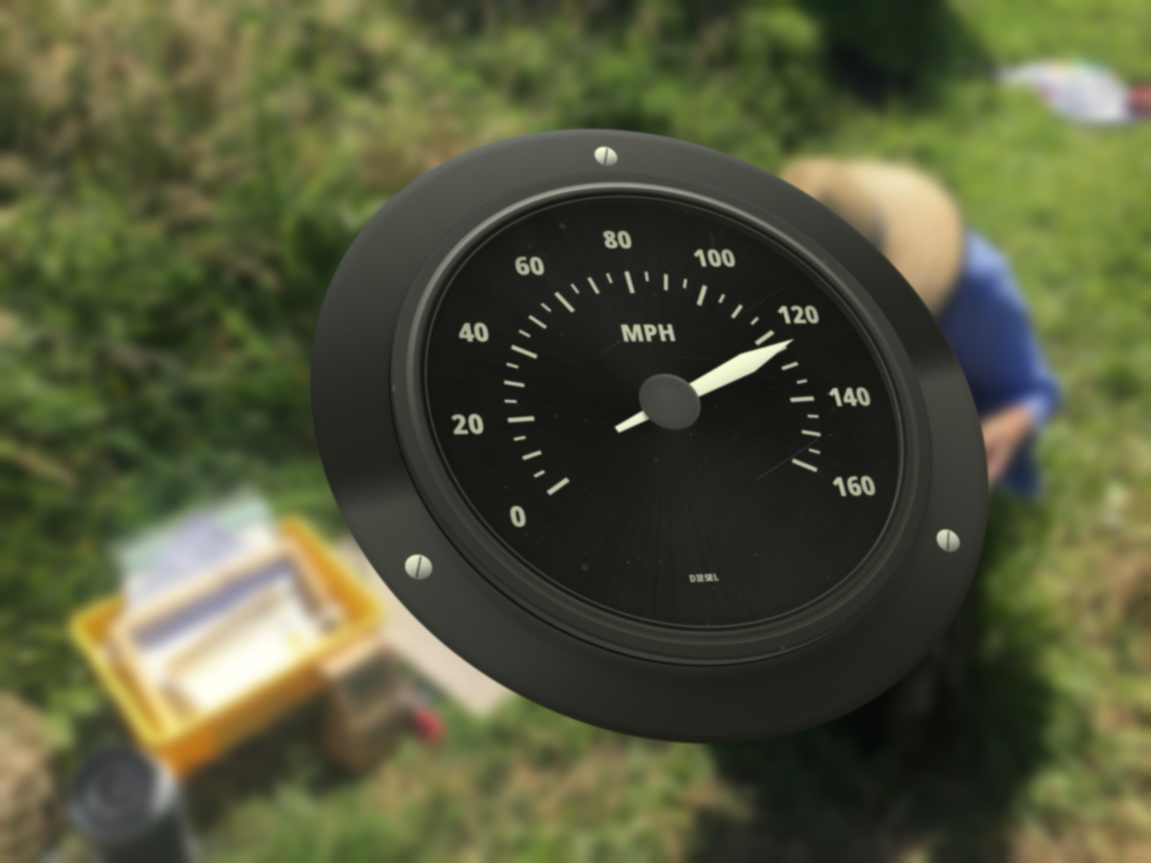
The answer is 125 mph
